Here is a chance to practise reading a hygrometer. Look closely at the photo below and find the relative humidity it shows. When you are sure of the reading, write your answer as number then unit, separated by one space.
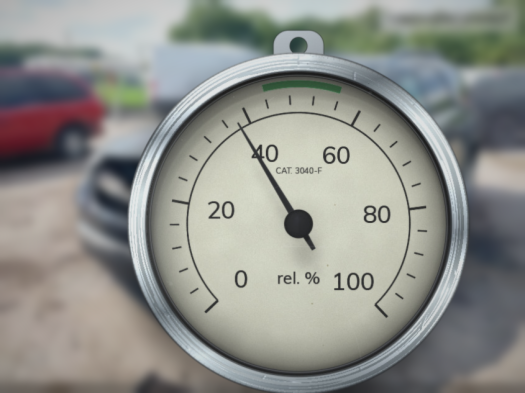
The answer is 38 %
